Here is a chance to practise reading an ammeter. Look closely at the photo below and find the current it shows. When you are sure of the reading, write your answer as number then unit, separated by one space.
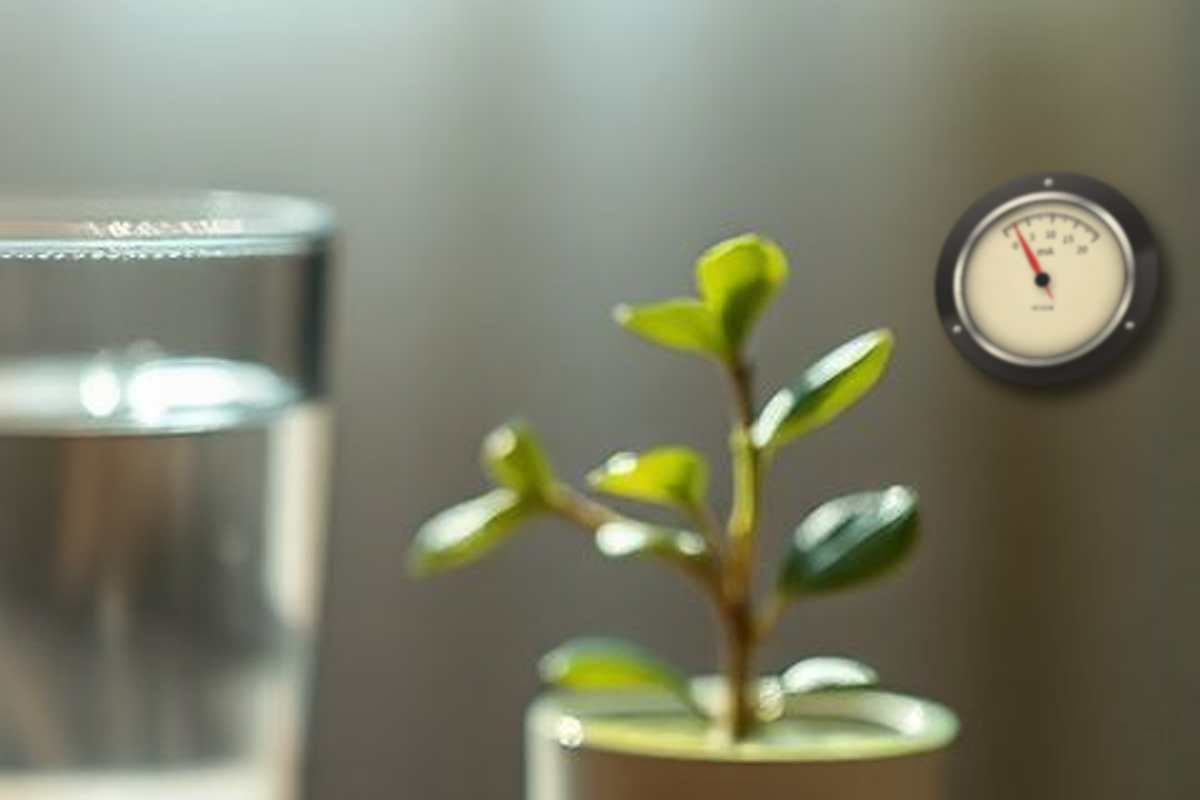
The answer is 2.5 mA
